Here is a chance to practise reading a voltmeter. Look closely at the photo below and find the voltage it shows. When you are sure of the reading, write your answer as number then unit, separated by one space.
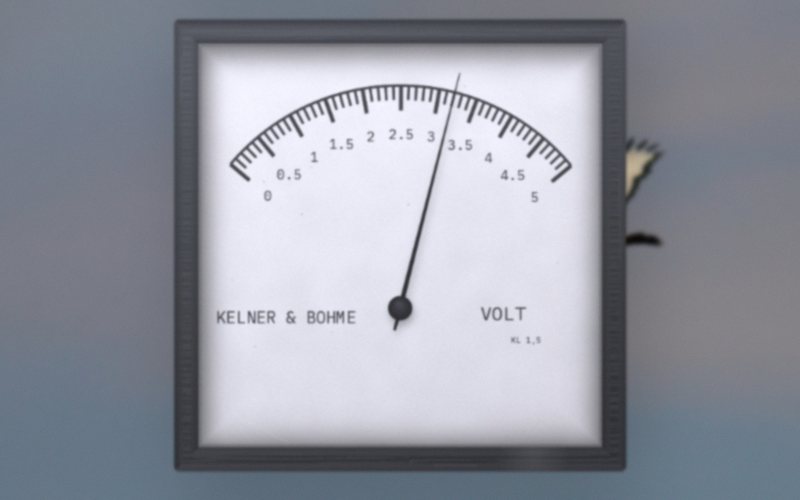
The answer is 3.2 V
